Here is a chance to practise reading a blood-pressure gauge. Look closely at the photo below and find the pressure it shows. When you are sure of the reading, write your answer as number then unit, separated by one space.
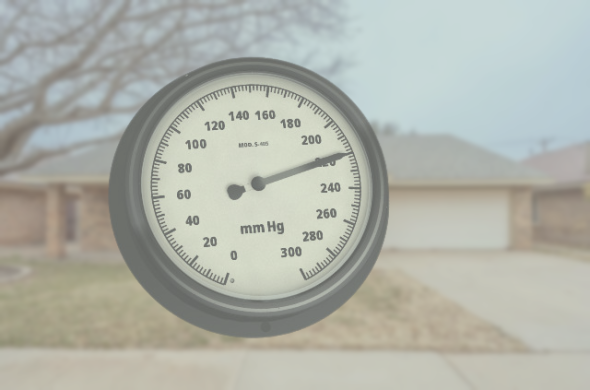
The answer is 220 mmHg
